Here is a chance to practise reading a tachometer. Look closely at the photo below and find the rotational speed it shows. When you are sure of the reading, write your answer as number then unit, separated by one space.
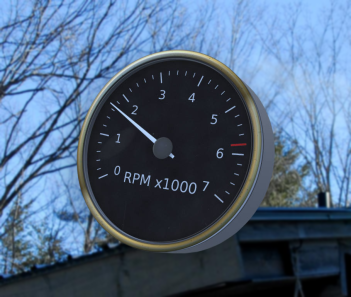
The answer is 1700 rpm
